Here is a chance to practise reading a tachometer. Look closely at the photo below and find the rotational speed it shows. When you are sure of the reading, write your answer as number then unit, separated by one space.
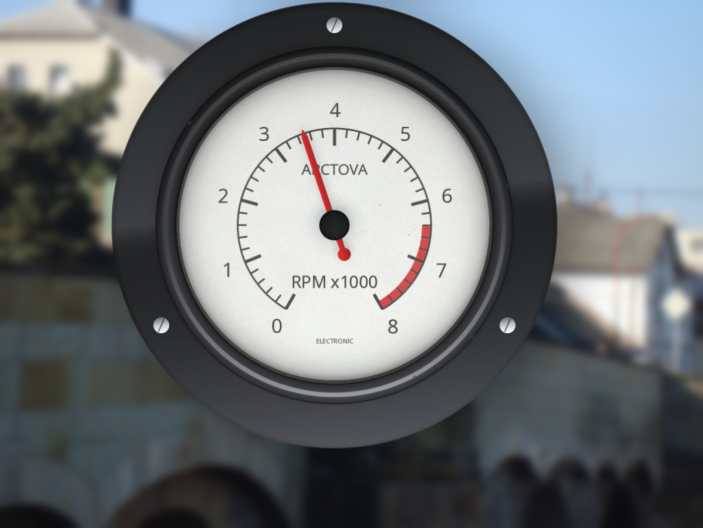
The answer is 3500 rpm
